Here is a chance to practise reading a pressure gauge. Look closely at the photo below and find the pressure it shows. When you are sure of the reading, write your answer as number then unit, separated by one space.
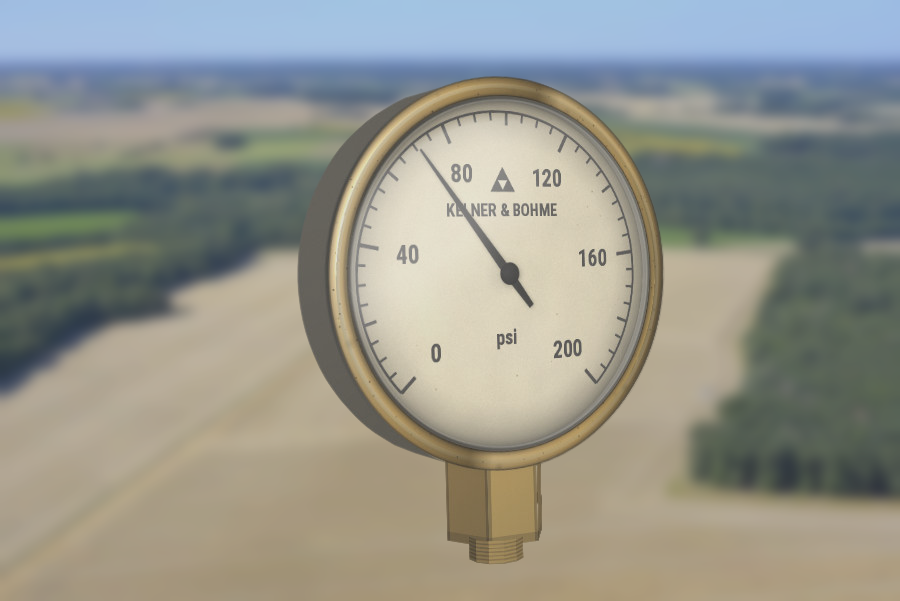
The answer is 70 psi
